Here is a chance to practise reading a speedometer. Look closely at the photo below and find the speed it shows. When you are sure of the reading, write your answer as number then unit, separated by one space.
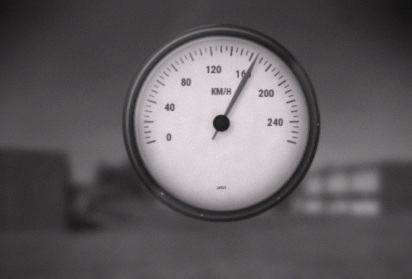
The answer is 165 km/h
